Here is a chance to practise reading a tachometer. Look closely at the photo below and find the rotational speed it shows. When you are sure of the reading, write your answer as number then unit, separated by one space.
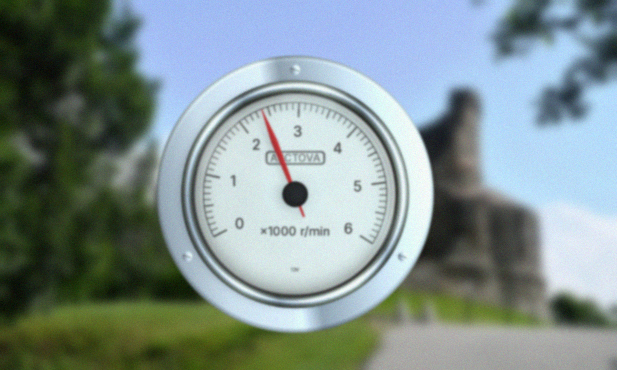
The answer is 2400 rpm
